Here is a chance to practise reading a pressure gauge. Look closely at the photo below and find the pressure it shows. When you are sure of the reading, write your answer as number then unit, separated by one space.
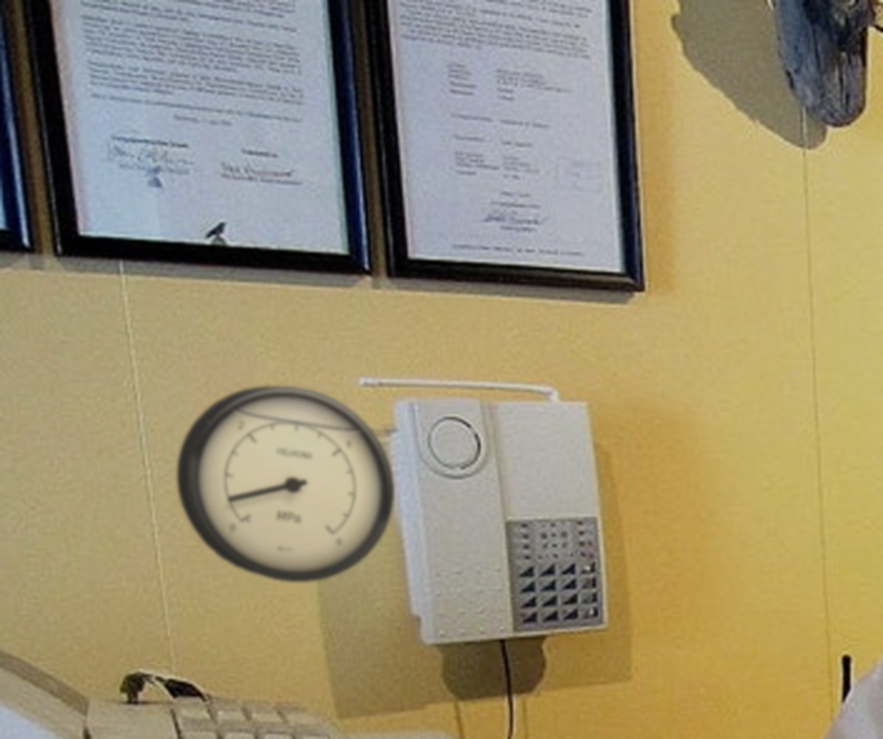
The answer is 0.5 MPa
